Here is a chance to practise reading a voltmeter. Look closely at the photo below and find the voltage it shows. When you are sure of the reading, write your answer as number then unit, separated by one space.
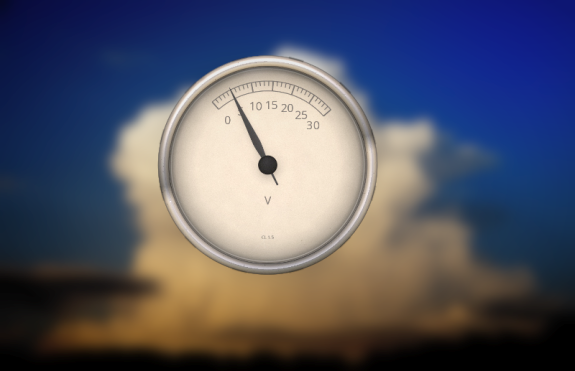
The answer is 5 V
